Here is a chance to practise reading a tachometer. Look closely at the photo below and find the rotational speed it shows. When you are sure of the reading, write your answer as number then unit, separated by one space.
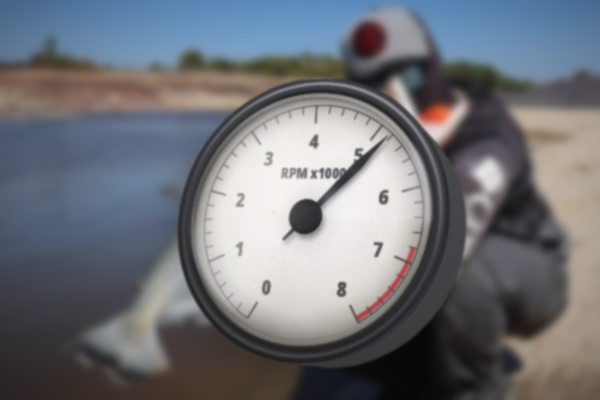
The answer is 5200 rpm
